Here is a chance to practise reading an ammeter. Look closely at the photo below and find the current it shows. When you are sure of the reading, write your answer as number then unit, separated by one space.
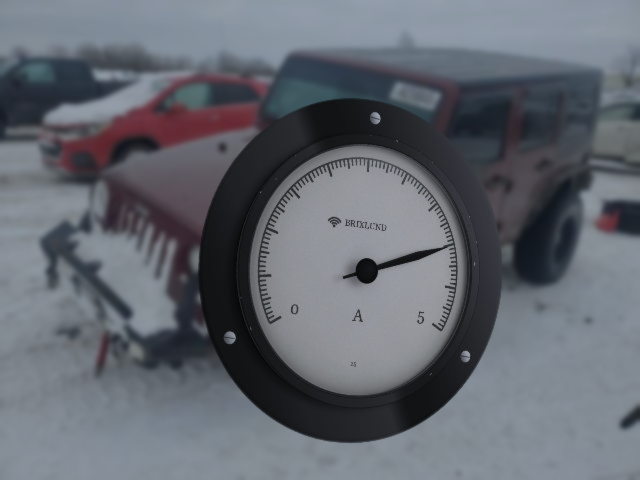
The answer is 4 A
